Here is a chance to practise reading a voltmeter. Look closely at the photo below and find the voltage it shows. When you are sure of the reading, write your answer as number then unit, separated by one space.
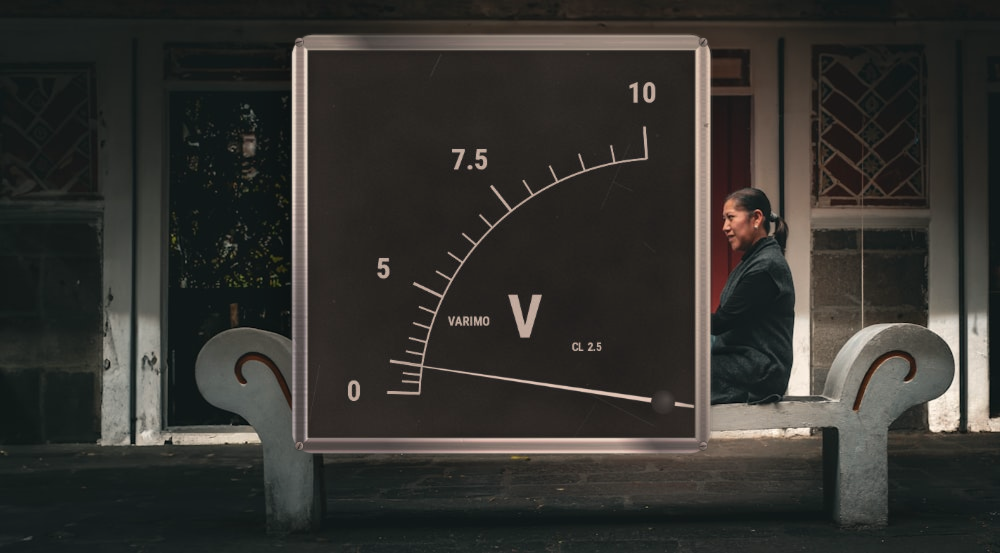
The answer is 2.5 V
